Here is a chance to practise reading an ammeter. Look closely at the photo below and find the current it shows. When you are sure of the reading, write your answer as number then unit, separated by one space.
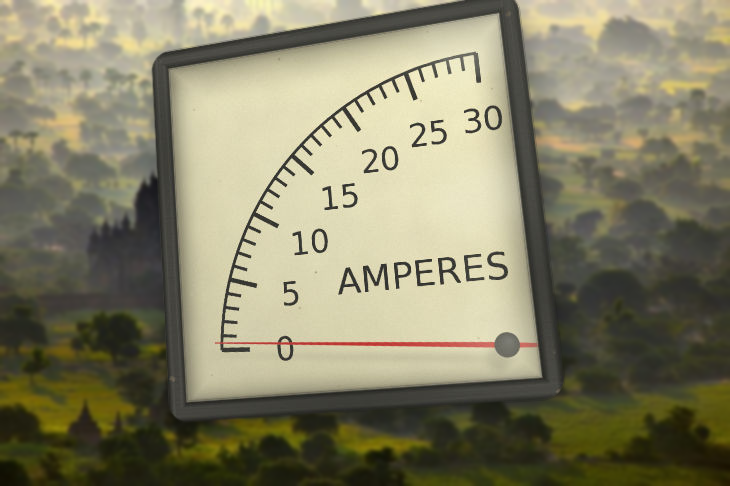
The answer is 0.5 A
